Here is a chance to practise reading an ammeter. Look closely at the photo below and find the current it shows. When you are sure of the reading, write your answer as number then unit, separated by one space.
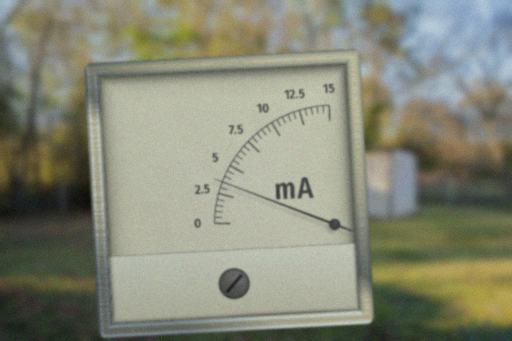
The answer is 3.5 mA
